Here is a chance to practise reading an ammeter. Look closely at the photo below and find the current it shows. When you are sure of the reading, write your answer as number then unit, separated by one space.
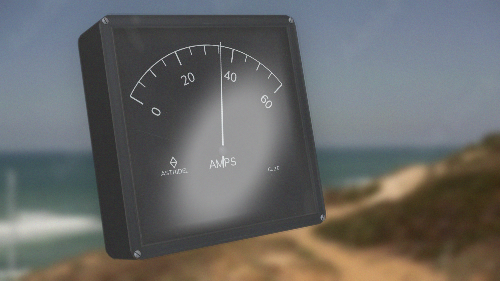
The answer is 35 A
